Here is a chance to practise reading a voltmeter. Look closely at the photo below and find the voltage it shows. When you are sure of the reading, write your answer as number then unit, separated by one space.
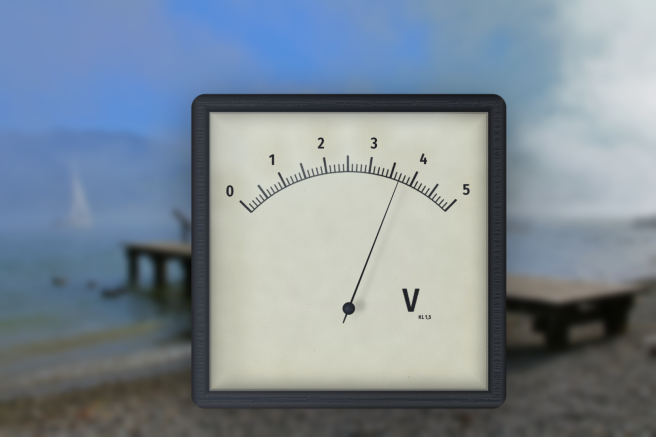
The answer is 3.7 V
